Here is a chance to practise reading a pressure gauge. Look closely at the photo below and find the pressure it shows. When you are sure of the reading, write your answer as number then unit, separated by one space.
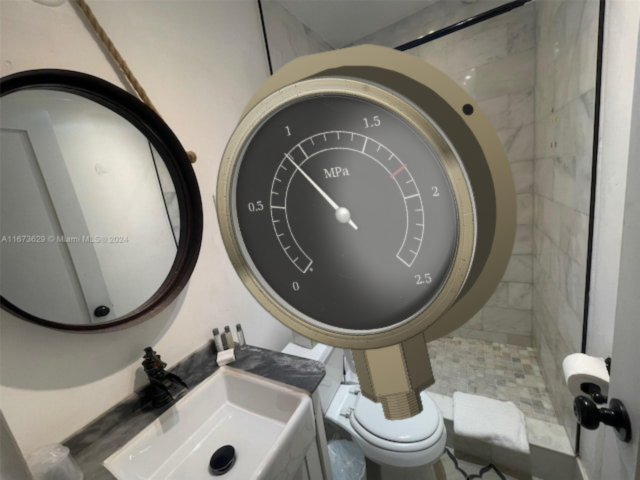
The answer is 0.9 MPa
